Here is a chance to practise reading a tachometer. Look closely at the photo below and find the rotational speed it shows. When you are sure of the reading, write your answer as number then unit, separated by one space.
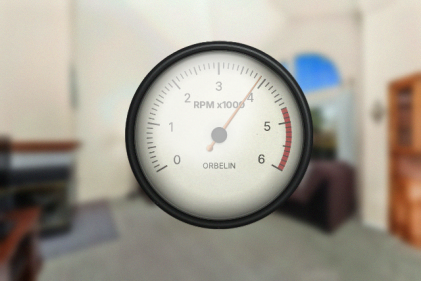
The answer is 3900 rpm
